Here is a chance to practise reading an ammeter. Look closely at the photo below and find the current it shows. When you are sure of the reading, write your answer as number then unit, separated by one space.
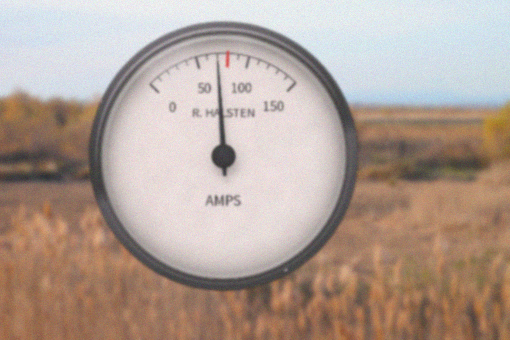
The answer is 70 A
